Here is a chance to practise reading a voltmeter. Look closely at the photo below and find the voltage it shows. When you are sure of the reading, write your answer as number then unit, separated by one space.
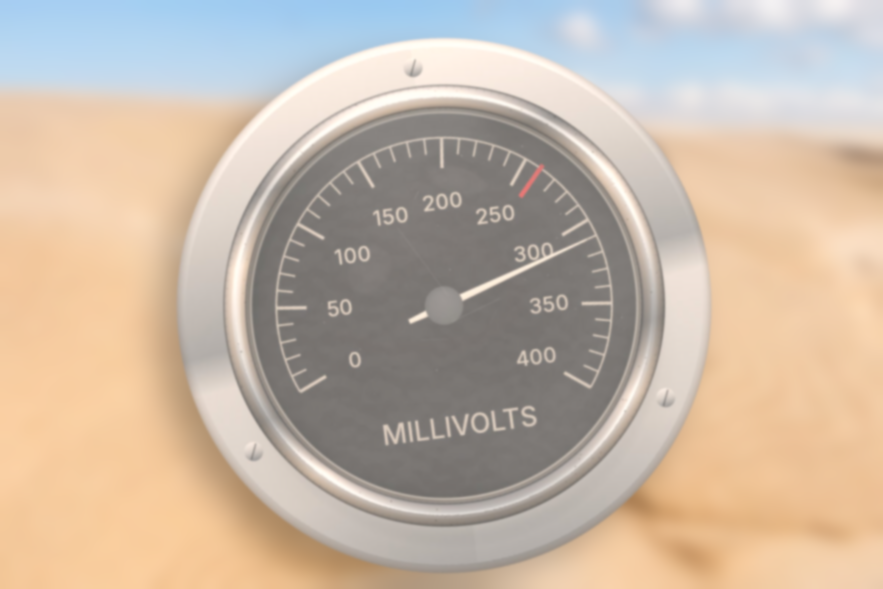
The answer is 310 mV
